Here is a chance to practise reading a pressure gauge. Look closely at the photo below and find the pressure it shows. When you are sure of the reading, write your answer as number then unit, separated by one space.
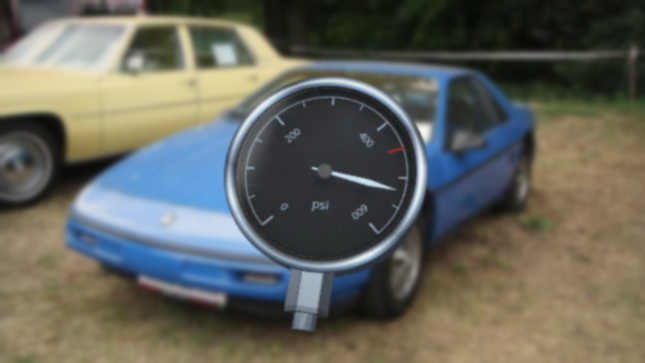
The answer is 525 psi
